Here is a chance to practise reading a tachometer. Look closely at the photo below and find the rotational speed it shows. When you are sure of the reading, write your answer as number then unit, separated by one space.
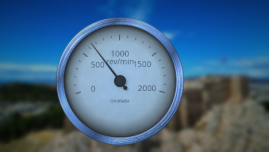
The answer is 650 rpm
